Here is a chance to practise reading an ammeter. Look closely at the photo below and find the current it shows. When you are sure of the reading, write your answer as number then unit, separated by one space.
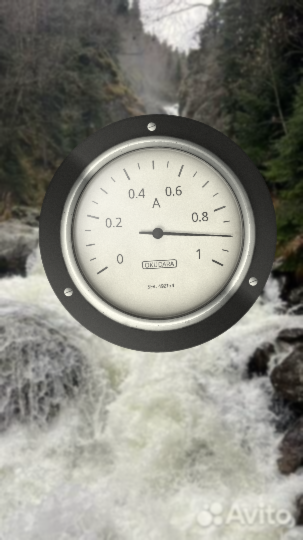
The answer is 0.9 A
